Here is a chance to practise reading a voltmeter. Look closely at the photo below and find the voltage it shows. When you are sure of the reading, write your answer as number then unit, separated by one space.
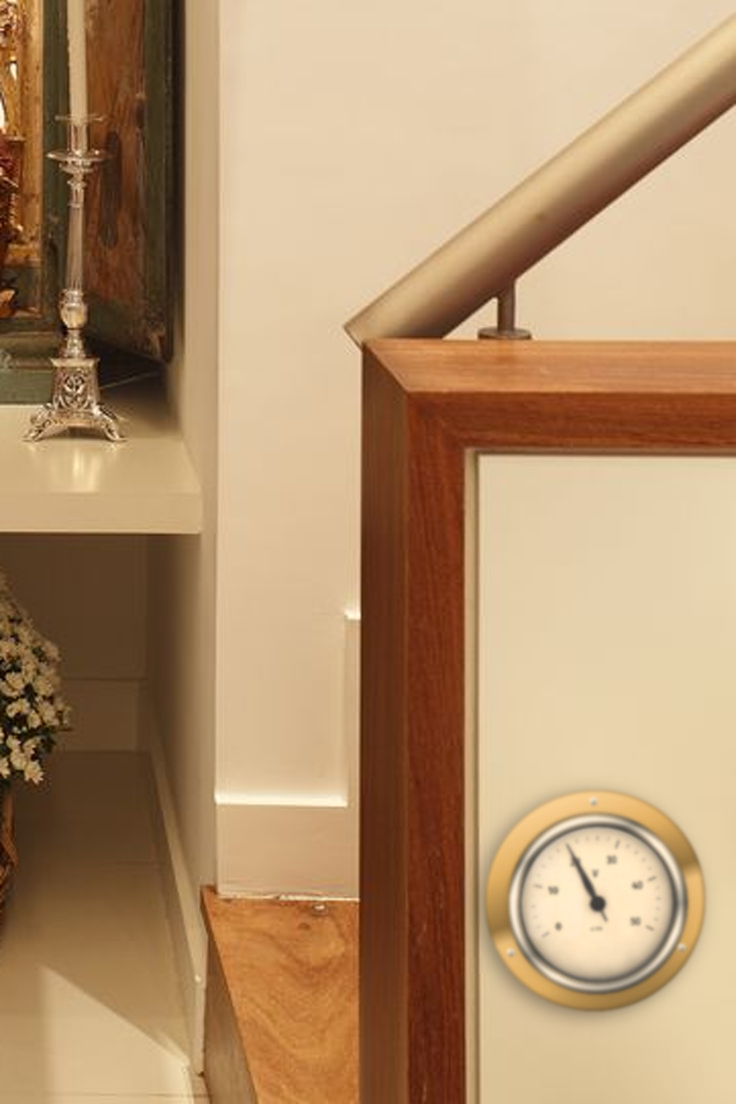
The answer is 20 V
